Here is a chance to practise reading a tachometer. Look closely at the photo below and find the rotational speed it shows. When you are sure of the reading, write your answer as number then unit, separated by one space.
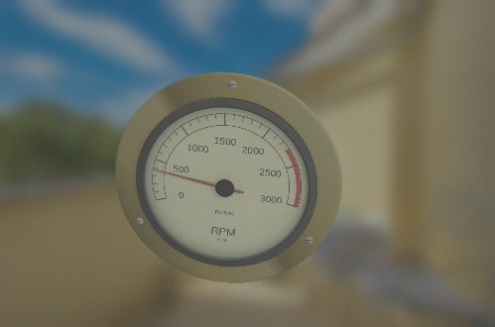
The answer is 400 rpm
